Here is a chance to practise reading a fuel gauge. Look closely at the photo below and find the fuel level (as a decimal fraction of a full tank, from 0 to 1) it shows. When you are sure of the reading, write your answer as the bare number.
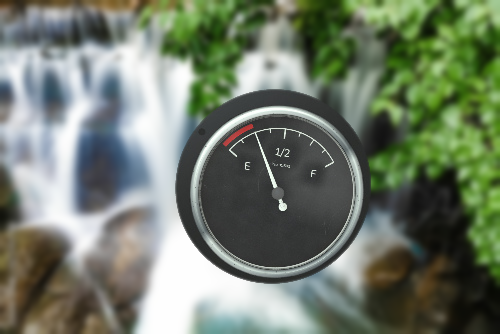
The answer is 0.25
